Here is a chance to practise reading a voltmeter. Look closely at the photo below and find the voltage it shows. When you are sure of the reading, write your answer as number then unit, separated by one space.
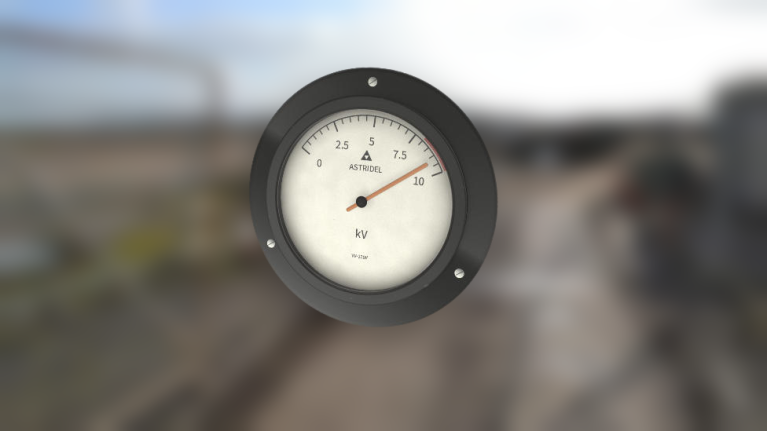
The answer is 9.25 kV
